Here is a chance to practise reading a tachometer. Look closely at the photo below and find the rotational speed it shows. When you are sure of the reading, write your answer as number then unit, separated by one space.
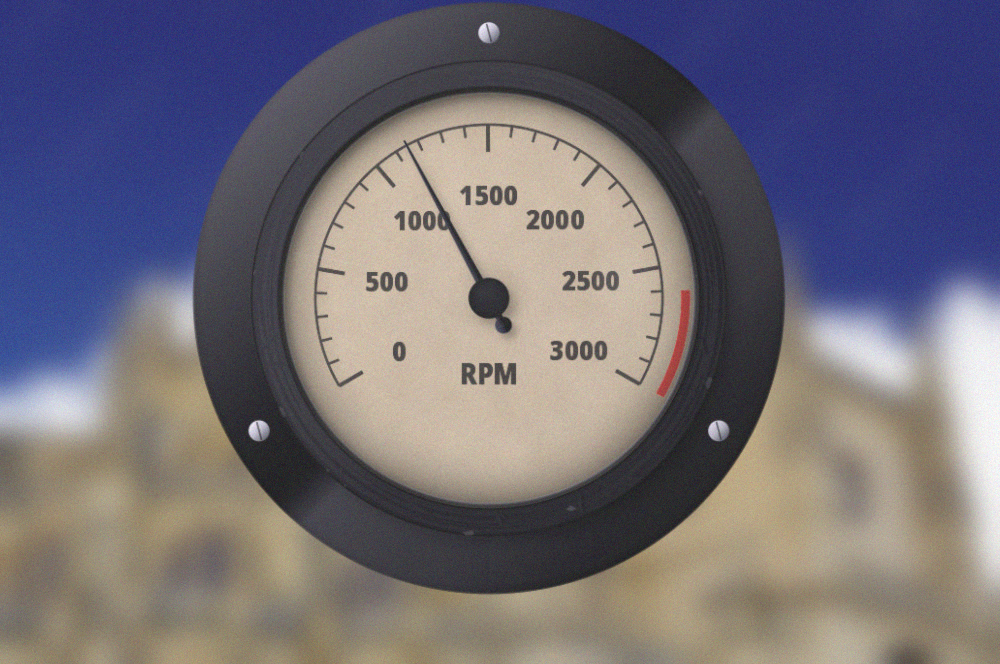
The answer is 1150 rpm
